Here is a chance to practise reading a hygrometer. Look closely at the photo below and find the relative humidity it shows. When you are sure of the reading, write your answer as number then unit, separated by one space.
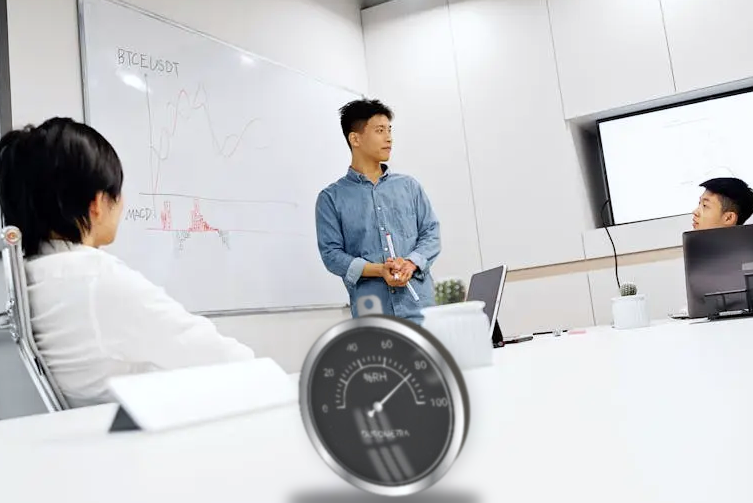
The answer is 80 %
